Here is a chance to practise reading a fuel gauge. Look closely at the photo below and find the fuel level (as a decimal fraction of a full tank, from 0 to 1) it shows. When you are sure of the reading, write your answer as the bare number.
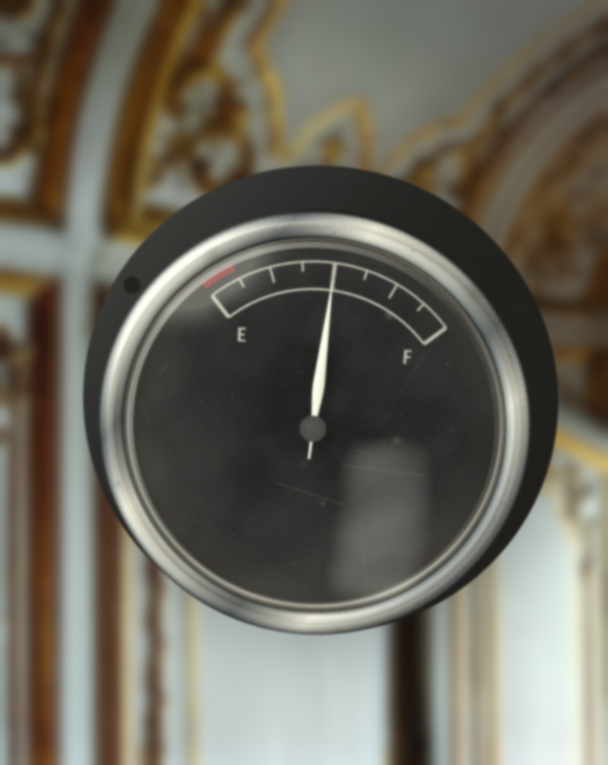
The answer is 0.5
